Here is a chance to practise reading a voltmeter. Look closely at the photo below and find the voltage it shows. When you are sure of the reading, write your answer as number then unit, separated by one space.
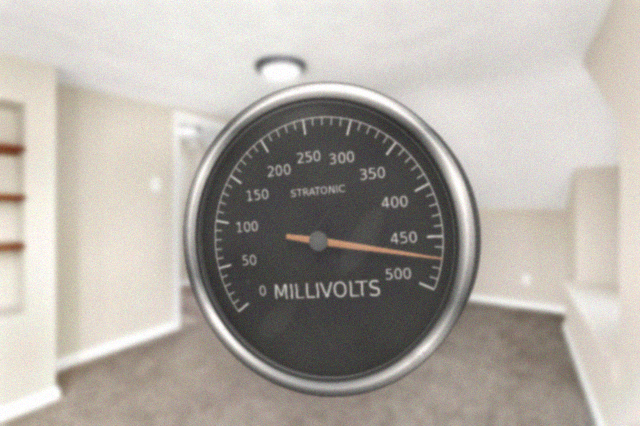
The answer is 470 mV
